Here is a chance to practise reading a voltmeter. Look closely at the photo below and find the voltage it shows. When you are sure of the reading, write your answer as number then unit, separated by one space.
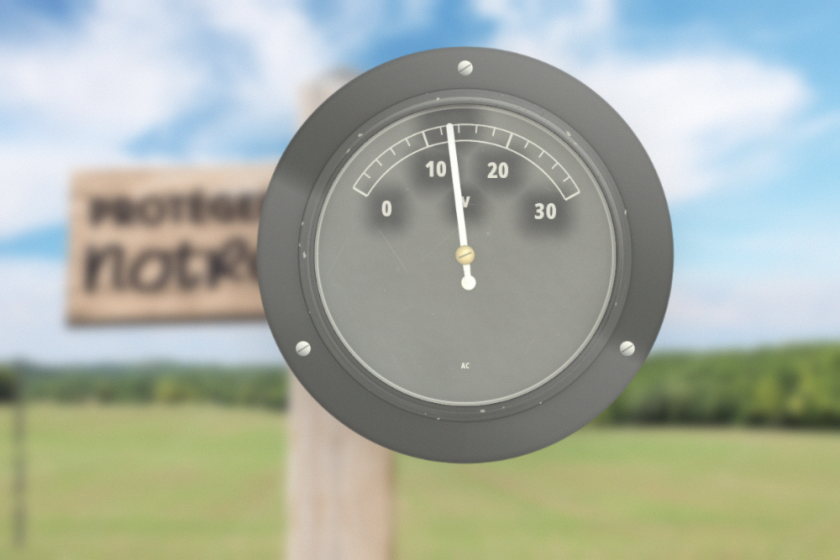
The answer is 13 V
